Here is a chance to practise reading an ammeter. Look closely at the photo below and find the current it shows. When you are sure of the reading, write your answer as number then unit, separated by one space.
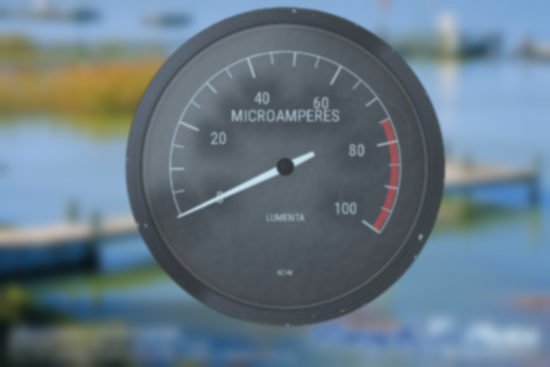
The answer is 0 µA
